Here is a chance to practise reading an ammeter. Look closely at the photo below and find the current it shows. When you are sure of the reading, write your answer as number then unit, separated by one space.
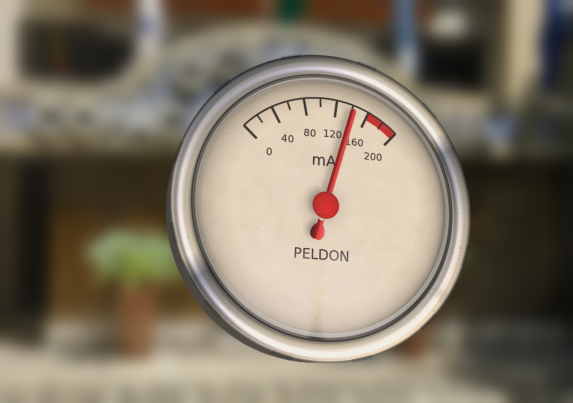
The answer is 140 mA
